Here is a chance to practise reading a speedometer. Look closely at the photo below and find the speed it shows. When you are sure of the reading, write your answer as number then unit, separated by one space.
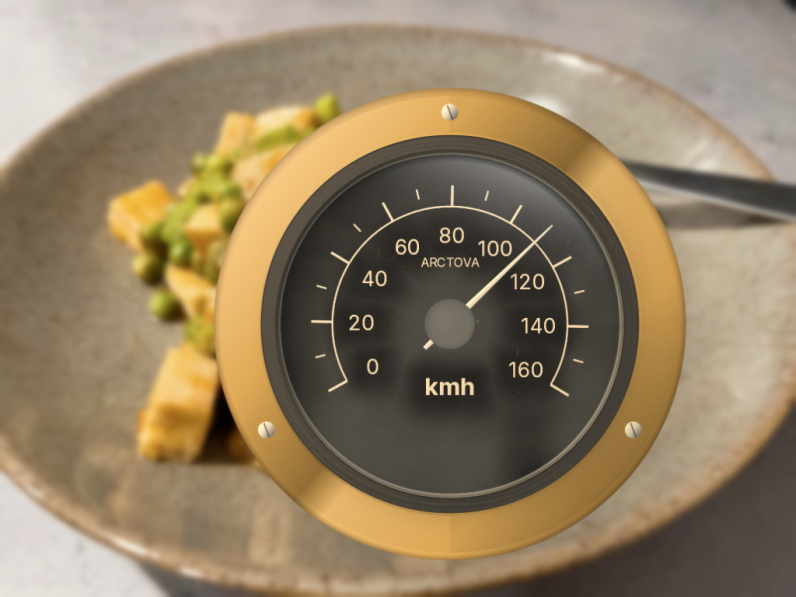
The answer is 110 km/h
